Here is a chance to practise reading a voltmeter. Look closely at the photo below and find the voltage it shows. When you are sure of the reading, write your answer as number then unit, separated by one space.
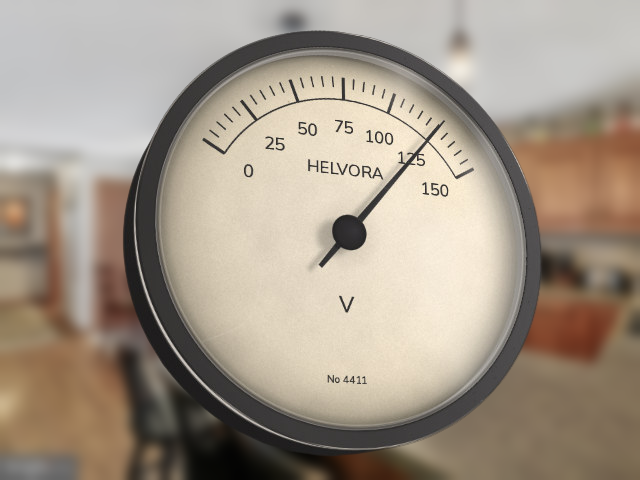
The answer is 125 V
